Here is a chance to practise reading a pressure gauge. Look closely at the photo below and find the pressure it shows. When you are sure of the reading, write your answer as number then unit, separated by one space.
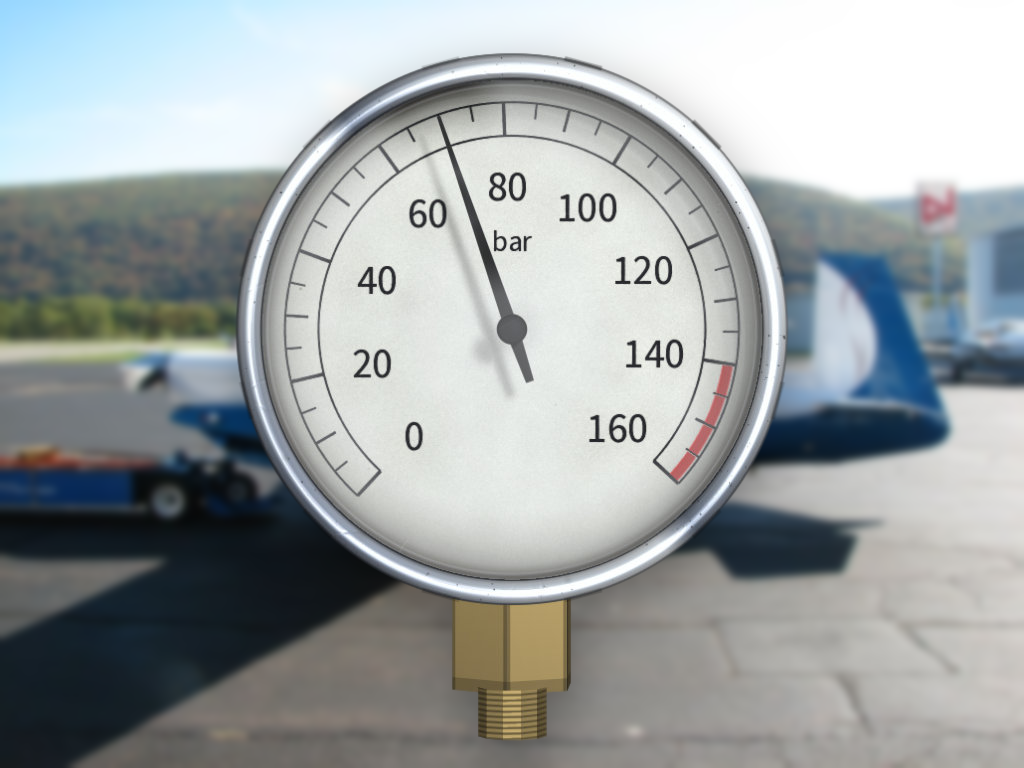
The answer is 70 bar
